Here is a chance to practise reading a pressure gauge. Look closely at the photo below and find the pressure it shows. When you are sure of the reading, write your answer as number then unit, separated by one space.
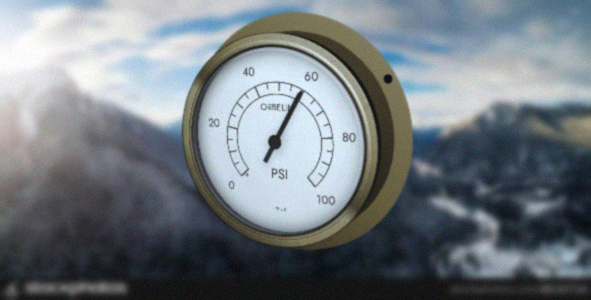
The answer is 60 psi
